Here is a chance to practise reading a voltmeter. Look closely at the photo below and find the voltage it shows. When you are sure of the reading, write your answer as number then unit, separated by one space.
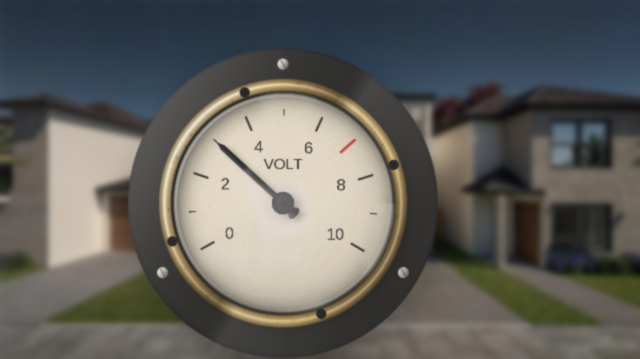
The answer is 3 V
